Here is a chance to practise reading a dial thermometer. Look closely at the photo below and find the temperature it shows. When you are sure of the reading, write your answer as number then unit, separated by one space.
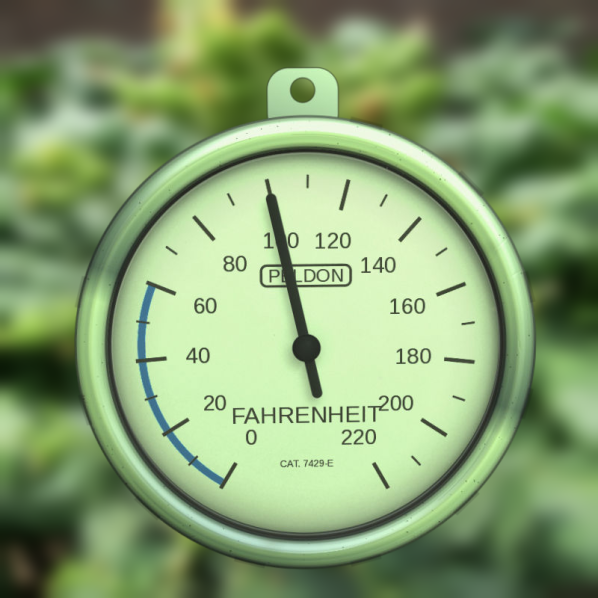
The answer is 100 °F
